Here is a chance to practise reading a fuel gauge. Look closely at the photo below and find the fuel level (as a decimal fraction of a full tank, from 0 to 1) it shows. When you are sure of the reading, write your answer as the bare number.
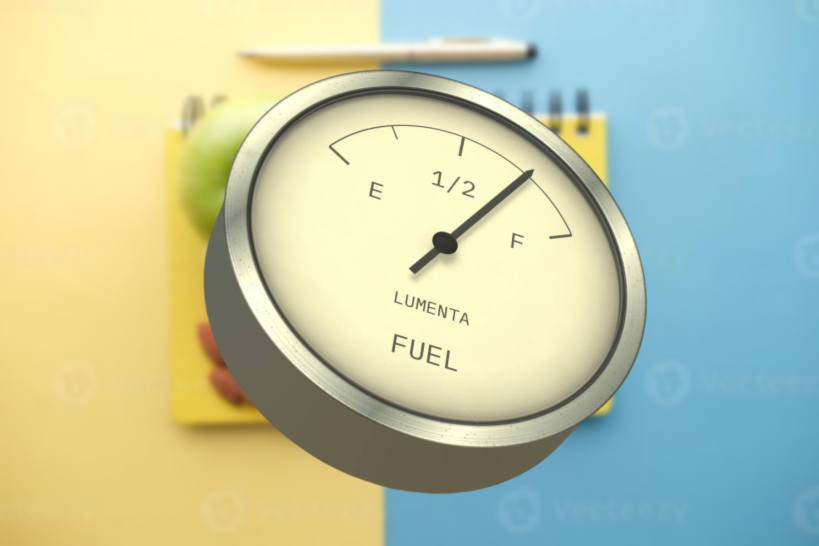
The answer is 0.75
